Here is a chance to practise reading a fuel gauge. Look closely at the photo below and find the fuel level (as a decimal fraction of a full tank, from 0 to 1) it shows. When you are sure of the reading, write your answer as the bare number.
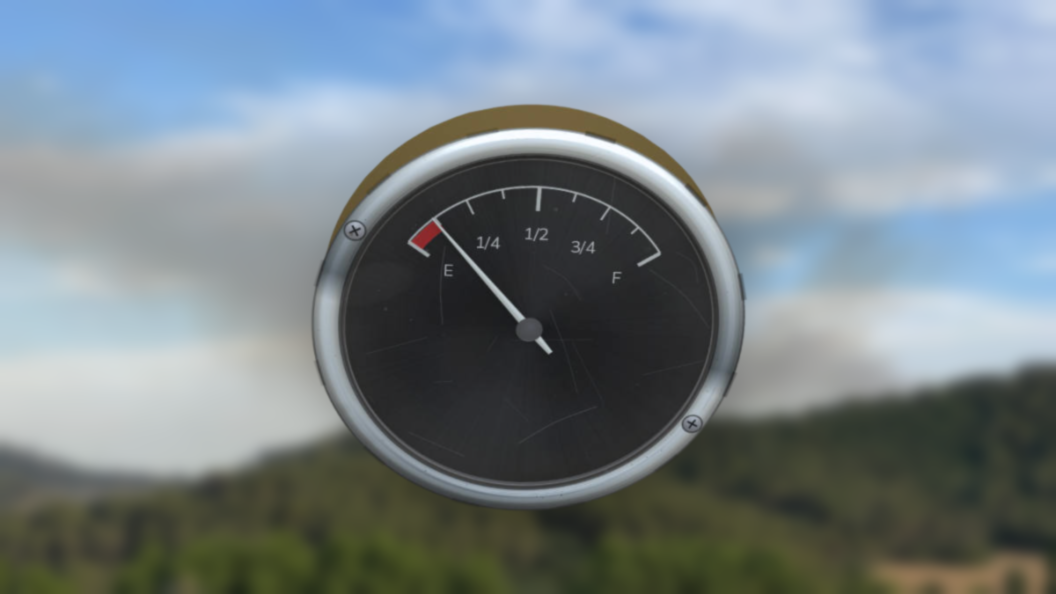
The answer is 0.125
